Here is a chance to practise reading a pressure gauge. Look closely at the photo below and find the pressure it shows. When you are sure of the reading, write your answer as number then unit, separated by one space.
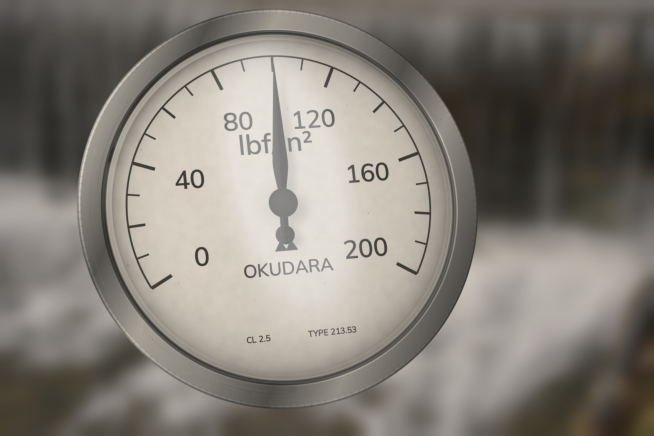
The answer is 100 psi
